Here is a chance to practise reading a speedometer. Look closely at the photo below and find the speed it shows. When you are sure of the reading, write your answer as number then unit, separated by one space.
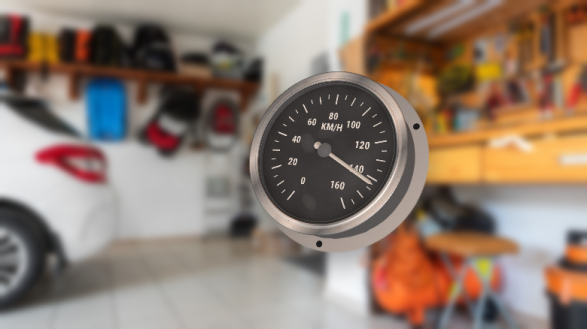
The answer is 142.5 km/h
